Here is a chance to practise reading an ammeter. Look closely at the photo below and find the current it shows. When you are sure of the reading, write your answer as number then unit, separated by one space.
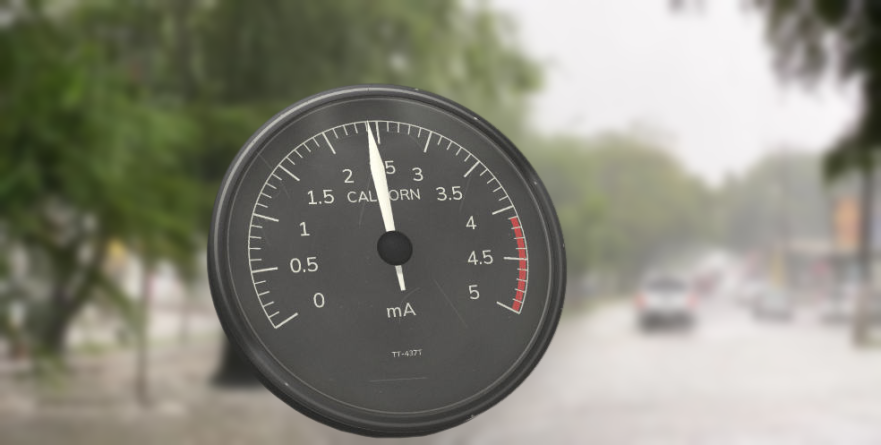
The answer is 2.4 mA
